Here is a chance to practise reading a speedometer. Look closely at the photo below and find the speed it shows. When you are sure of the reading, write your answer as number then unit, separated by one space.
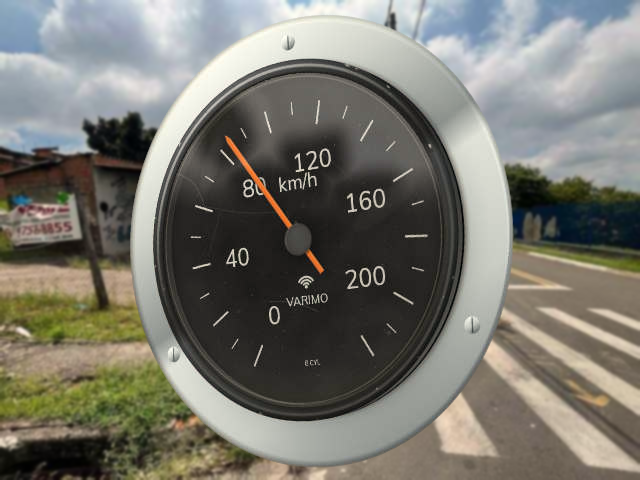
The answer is 85 km/h
